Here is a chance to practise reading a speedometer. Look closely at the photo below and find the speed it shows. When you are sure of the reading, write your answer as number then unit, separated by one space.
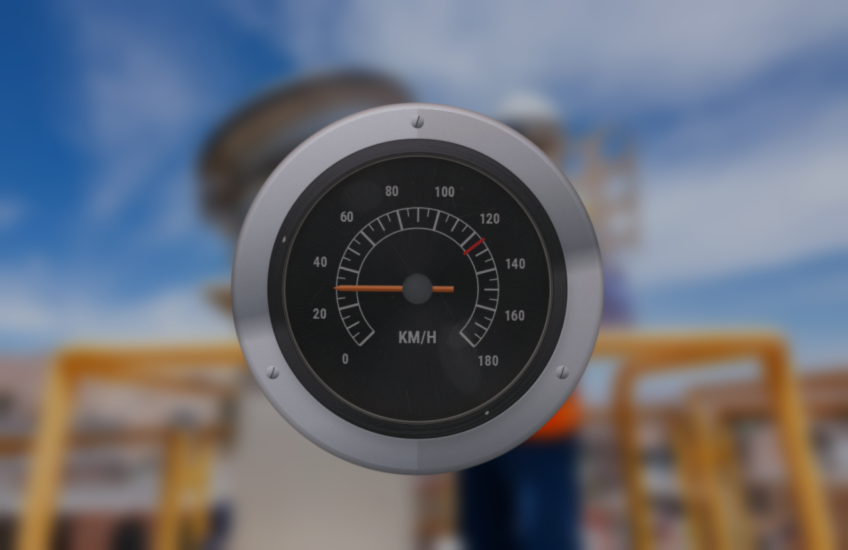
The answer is 30 km/h
